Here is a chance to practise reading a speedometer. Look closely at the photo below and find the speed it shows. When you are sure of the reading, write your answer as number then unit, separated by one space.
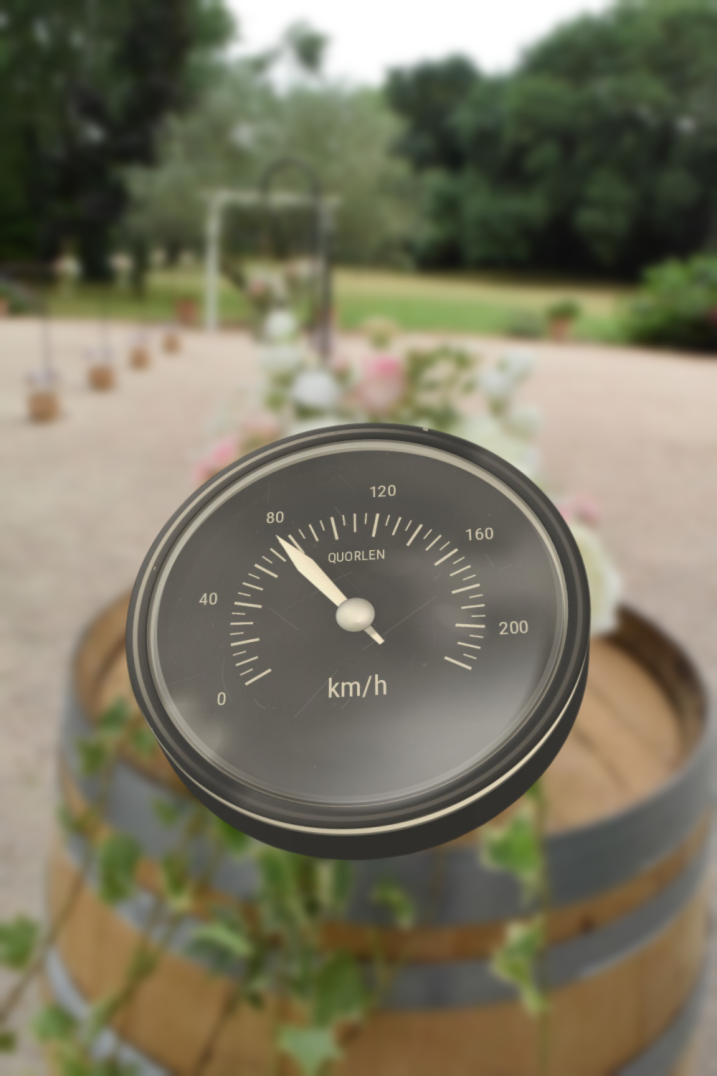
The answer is 75 km/h
